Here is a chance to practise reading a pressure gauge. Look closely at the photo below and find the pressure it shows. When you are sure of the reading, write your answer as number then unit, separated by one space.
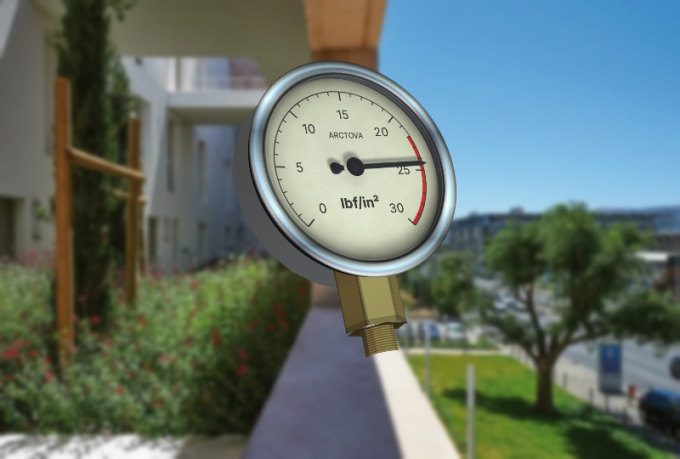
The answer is 24.5 psi
